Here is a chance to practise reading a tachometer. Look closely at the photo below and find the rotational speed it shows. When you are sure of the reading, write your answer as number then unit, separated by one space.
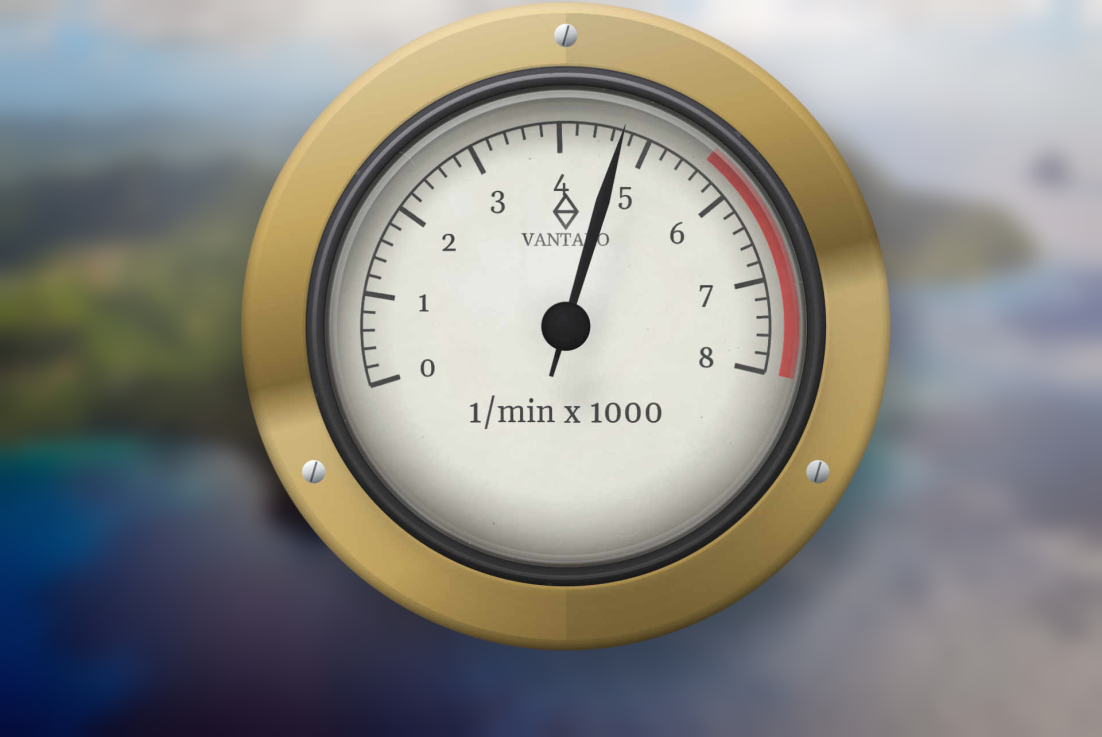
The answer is 4700 rpm
